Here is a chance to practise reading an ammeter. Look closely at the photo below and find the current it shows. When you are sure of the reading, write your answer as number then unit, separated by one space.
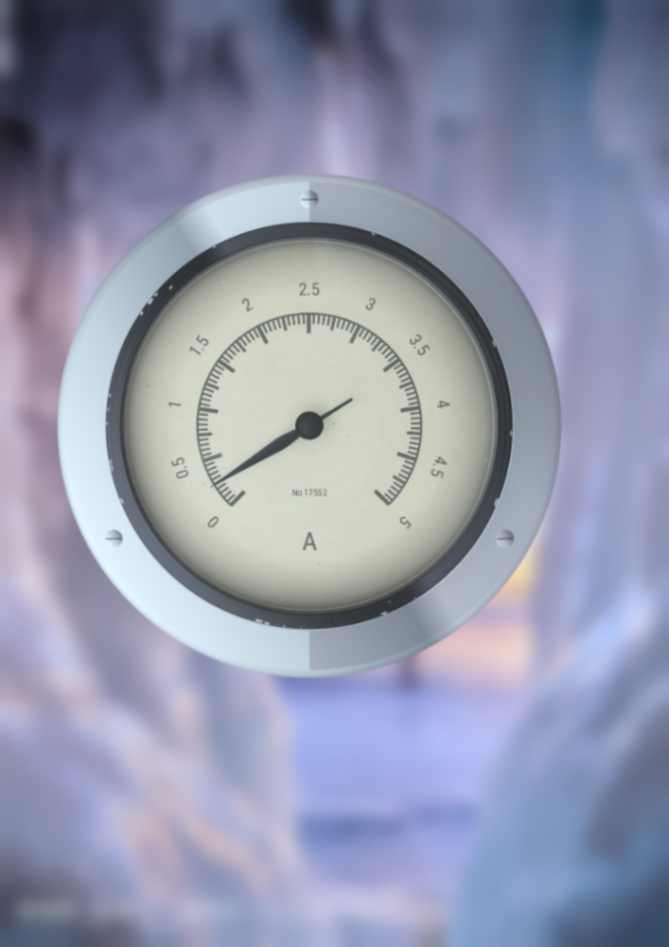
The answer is 0.25 A
